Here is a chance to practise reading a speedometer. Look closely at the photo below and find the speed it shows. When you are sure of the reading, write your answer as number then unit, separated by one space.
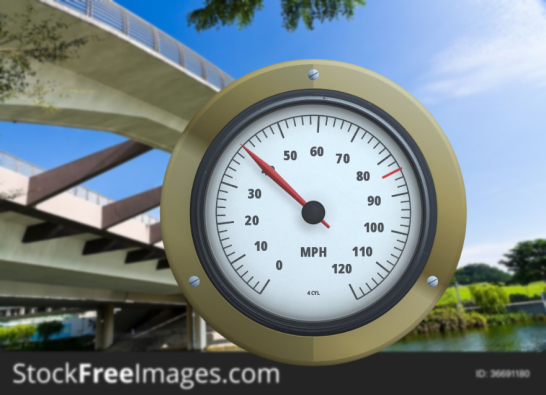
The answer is 40 mph
